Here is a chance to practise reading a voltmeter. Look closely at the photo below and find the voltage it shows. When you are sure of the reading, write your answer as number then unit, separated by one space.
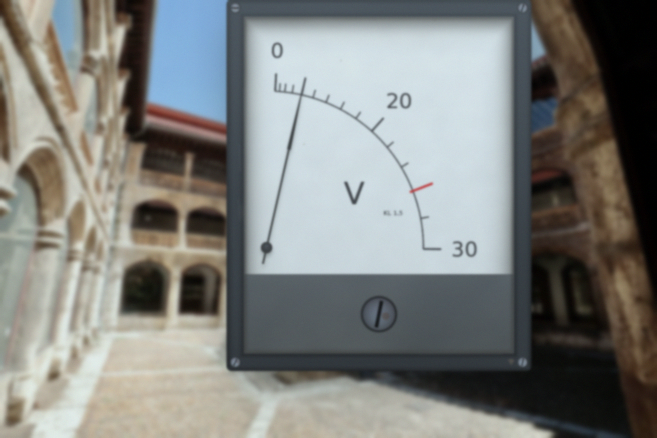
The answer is 10 V
